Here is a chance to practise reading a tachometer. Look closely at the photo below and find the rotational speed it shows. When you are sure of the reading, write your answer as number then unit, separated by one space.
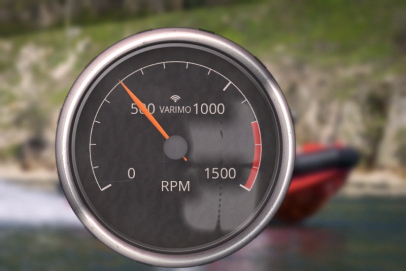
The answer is 500 rpm
